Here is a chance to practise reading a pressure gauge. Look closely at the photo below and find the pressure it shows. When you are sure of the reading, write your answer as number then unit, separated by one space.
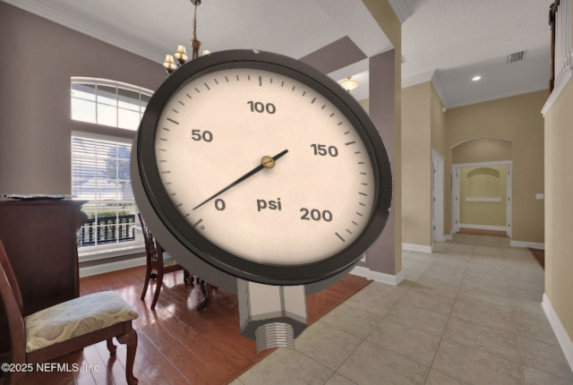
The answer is 5 psi
